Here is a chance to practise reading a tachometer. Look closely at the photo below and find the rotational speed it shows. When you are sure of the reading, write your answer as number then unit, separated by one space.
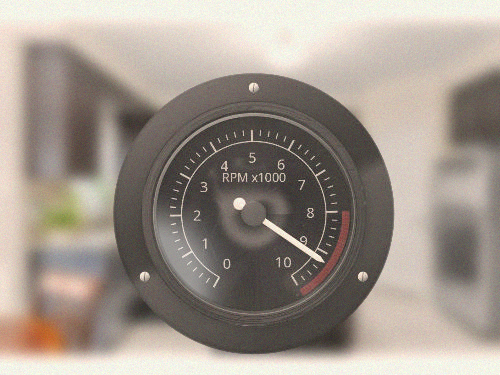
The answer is 9200 rpm
